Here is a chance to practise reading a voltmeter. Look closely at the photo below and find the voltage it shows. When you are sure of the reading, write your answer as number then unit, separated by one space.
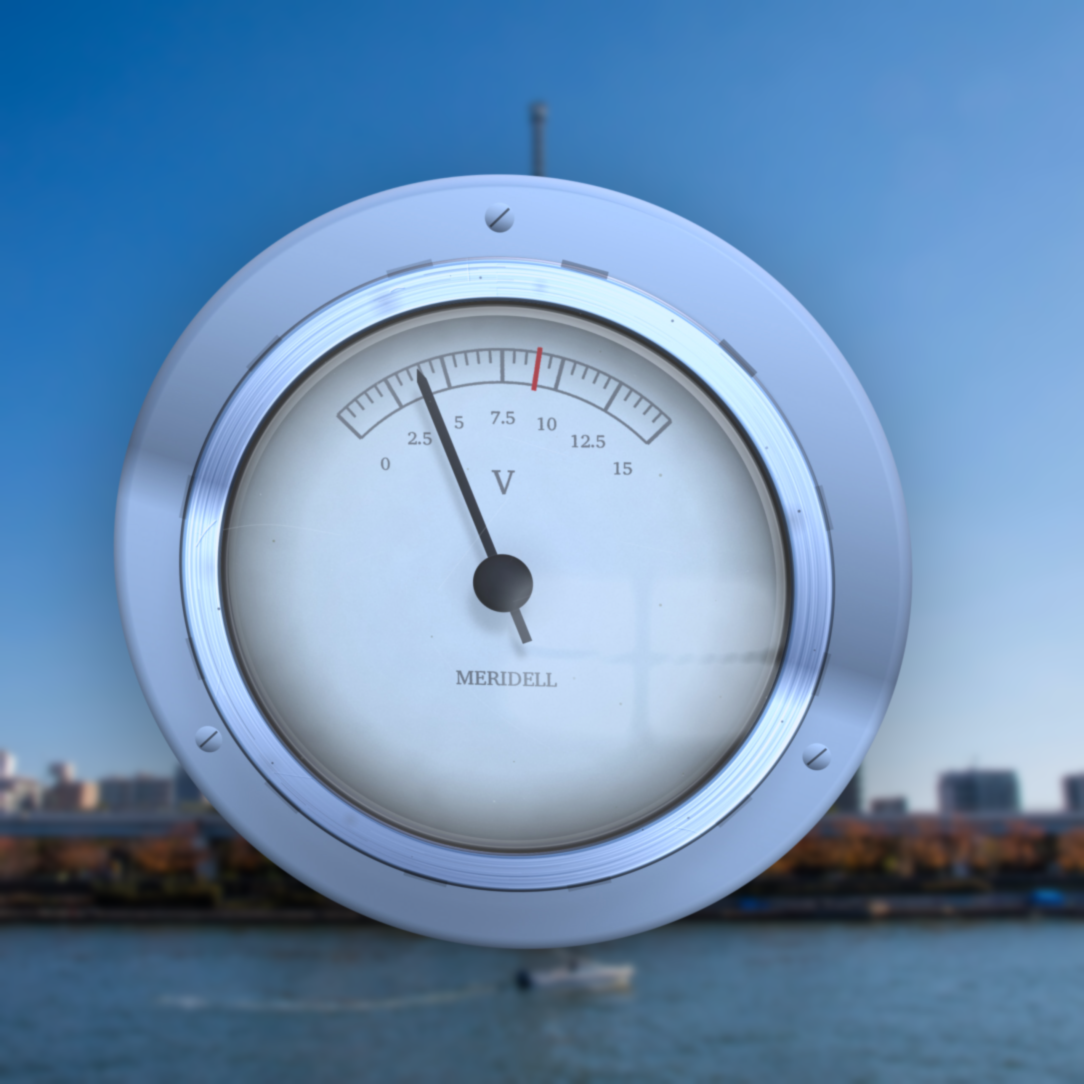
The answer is 4 V
